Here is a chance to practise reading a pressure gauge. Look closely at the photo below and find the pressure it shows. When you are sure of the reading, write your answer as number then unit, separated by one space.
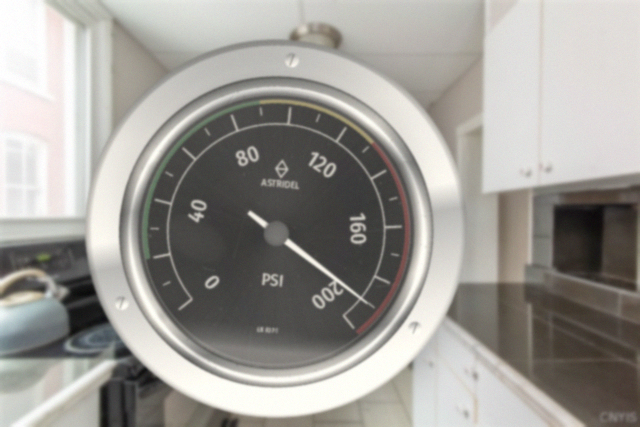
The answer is 190 psi
